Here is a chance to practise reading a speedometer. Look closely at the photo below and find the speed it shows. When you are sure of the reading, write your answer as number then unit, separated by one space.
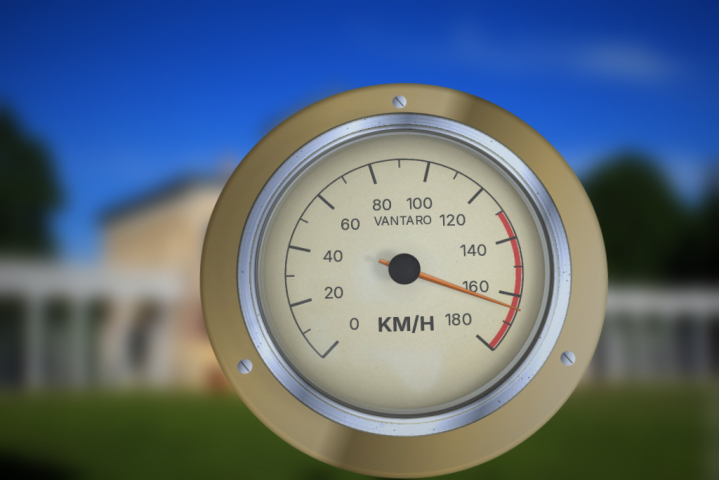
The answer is 165 km/h
